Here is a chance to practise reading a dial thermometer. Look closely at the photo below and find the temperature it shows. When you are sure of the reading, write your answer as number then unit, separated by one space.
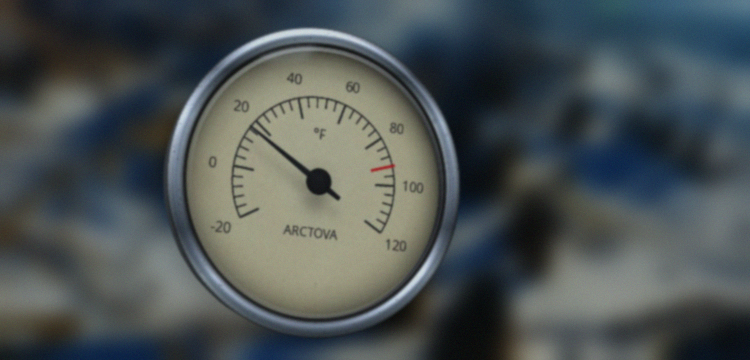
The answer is 16 °F
